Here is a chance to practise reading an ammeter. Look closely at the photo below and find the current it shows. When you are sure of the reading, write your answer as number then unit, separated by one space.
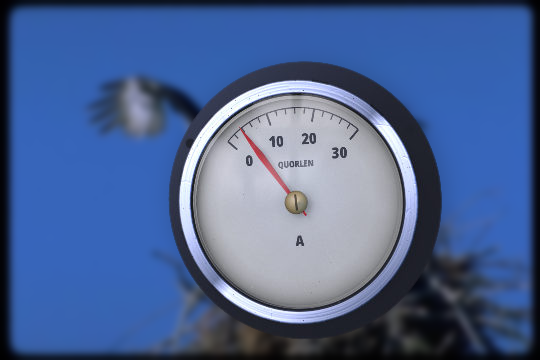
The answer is 4 A
